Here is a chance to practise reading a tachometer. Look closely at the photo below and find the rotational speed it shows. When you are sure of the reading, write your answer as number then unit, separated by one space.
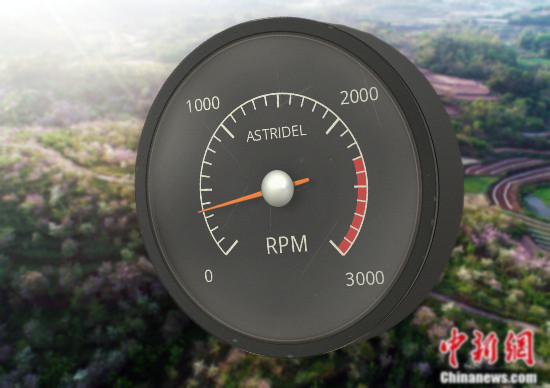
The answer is 350 rpm
